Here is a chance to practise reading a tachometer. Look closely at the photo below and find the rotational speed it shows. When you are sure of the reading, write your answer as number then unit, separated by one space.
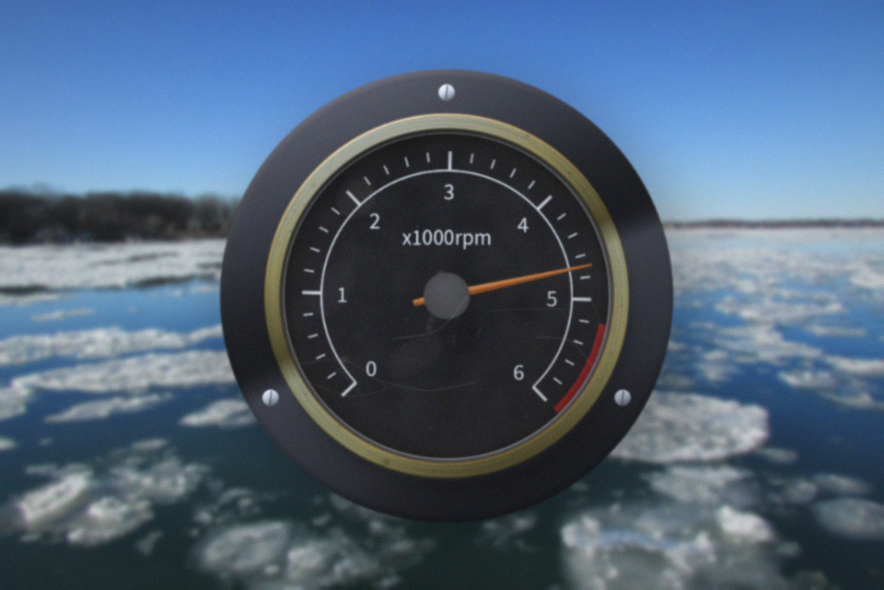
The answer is 4700 rpm
